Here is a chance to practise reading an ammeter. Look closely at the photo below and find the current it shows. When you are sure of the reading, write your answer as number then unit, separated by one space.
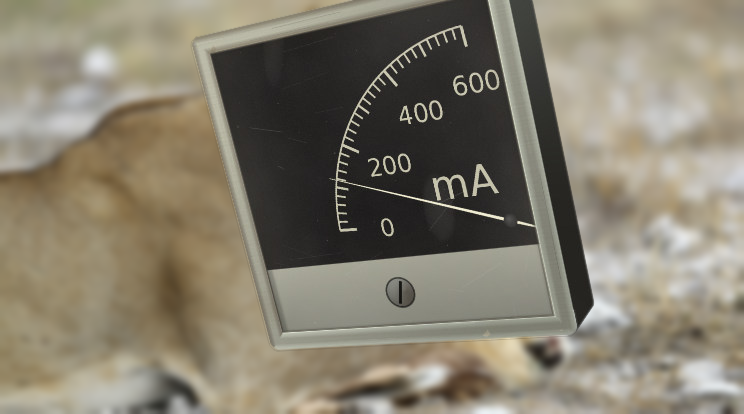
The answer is 120 mA
